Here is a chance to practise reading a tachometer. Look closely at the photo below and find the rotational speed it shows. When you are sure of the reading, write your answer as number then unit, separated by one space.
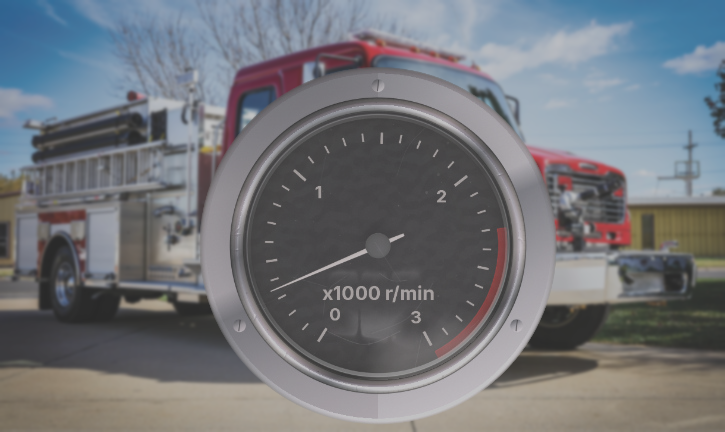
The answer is 350 rpm
